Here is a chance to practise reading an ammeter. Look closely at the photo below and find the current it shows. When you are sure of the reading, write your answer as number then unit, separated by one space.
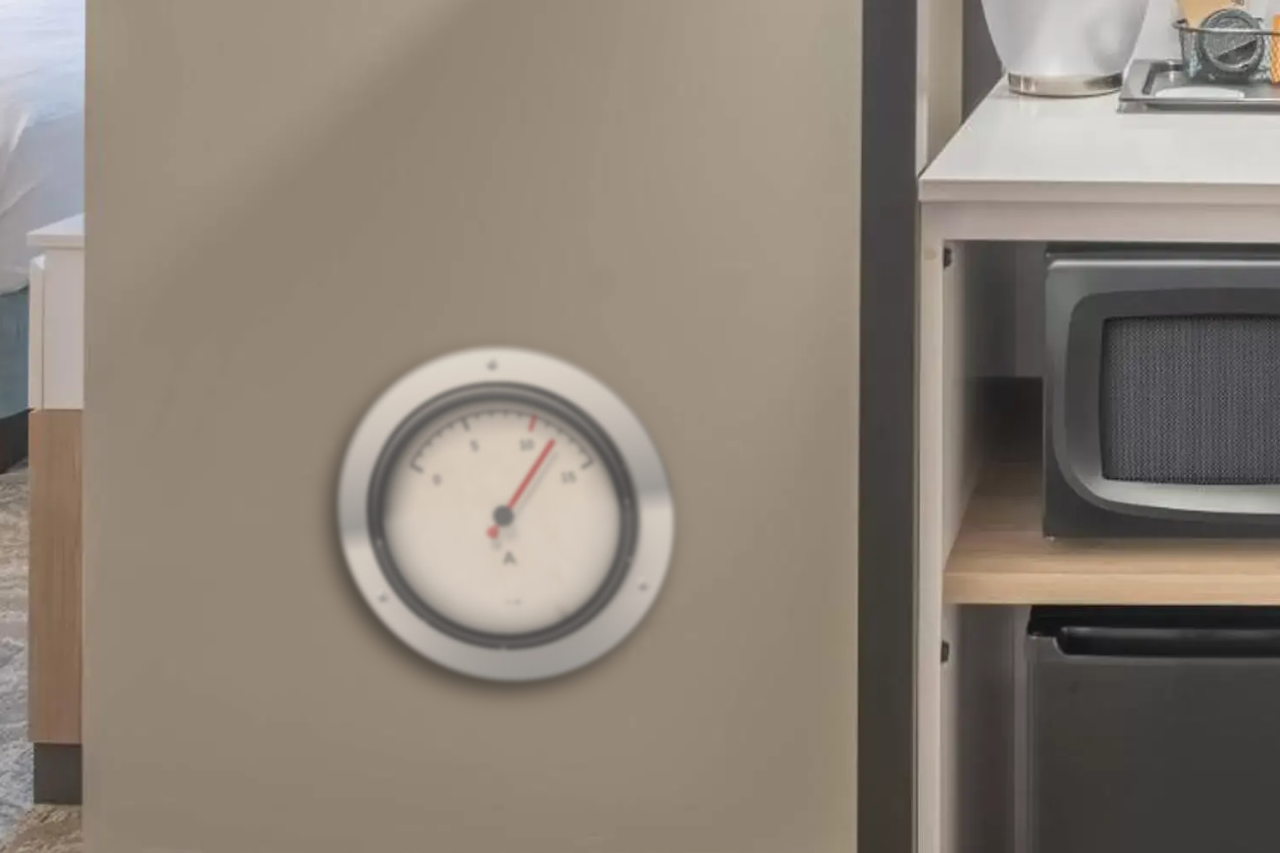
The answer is 12 A
